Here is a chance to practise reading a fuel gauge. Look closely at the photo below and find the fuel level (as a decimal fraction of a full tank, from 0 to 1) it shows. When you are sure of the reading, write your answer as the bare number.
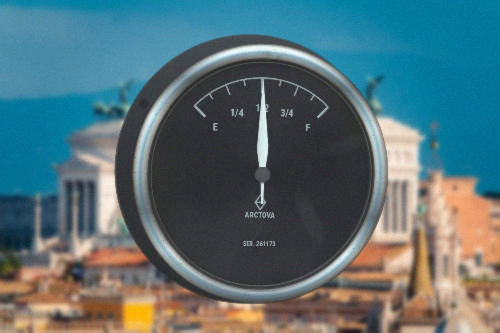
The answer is 0.5
